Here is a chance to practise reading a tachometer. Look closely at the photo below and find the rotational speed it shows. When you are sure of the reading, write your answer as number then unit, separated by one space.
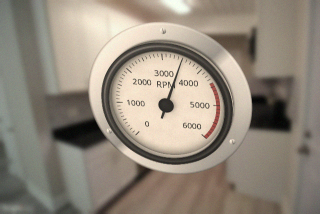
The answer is 3500 rpm
